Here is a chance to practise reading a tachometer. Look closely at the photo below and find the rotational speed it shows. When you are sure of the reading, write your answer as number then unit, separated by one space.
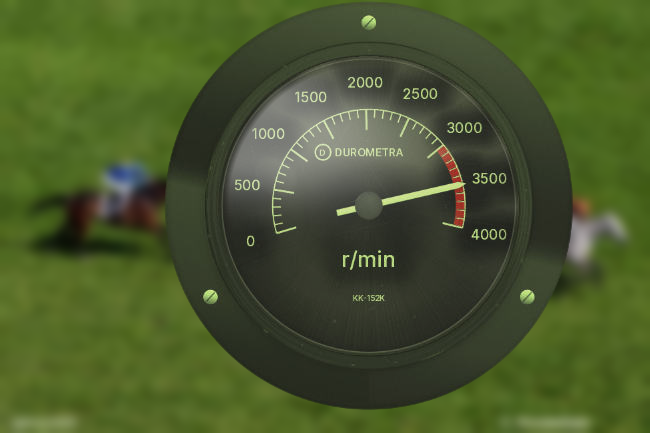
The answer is 3500 rpm
